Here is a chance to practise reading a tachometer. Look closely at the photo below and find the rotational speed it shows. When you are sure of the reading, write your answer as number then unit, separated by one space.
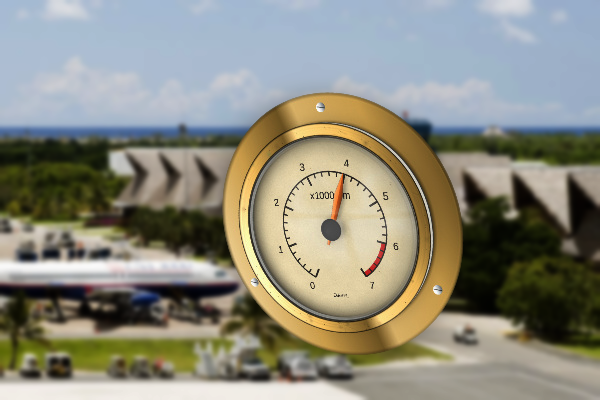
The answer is 4000 rpm
